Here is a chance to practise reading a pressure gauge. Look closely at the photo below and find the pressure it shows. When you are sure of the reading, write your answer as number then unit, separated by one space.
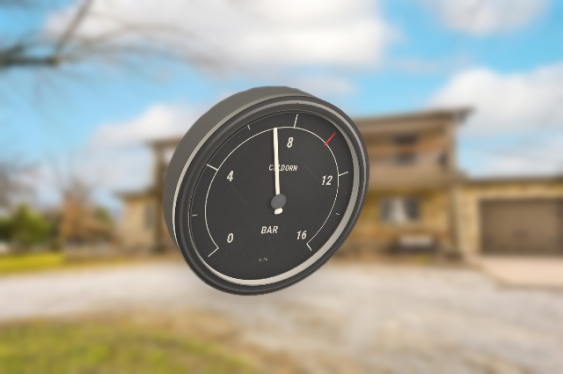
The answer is 7 bar
